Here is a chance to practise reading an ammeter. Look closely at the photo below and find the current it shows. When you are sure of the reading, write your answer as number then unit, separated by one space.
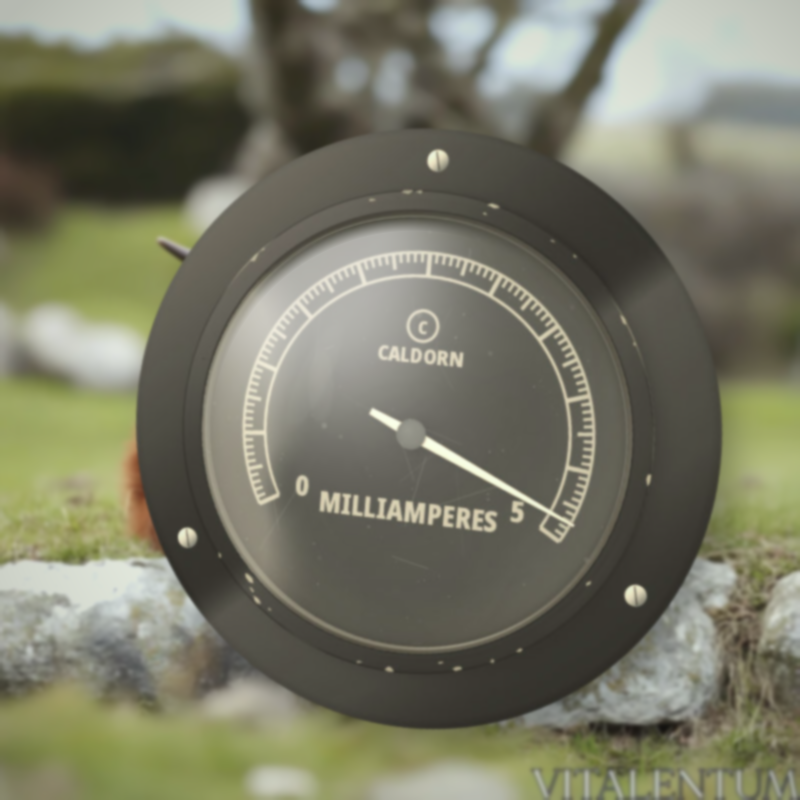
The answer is 4.85 mA
